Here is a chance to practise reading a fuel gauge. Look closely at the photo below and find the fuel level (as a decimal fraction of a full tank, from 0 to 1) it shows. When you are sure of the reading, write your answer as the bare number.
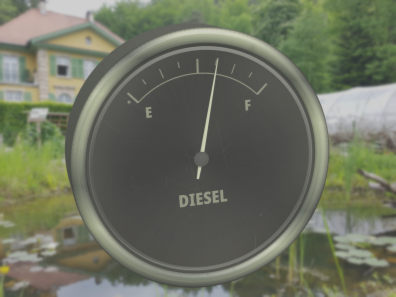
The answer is 0.625
